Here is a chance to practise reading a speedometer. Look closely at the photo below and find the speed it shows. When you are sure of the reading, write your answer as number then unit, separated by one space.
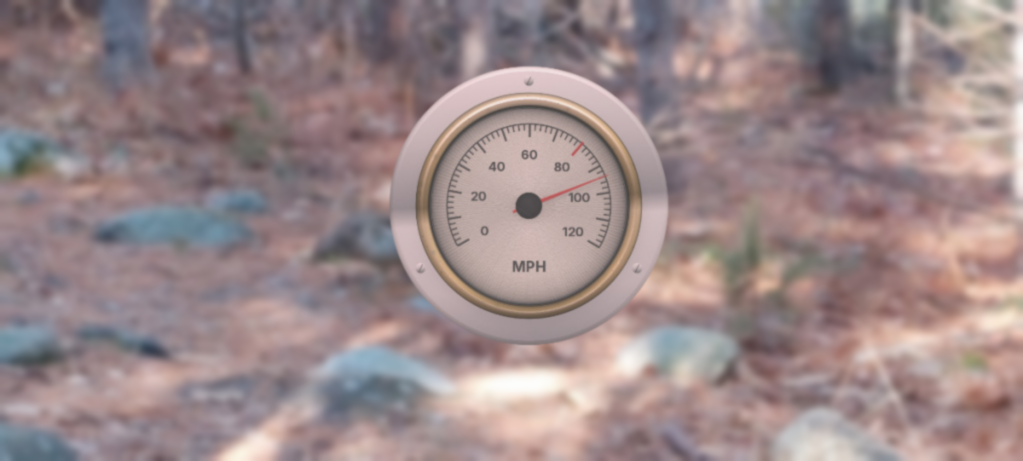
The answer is 94 mph
